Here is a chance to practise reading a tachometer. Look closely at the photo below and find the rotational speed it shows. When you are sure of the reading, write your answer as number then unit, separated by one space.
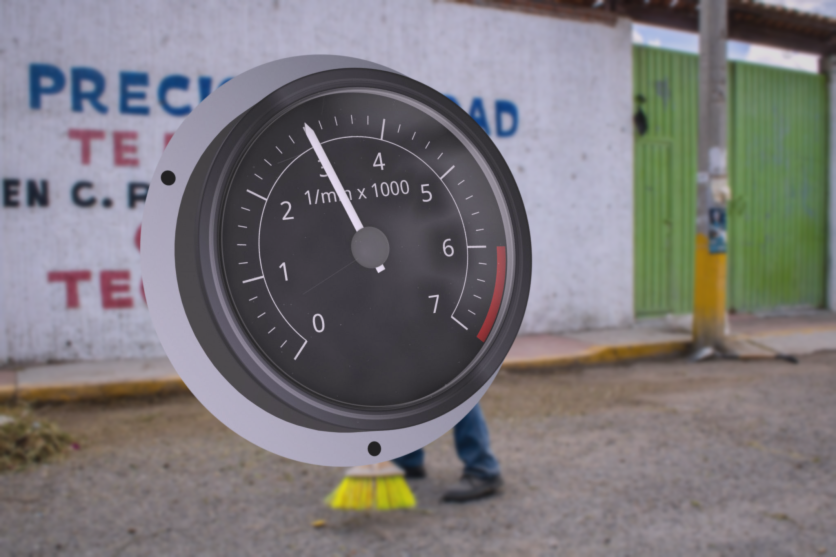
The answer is 3000 rpm
